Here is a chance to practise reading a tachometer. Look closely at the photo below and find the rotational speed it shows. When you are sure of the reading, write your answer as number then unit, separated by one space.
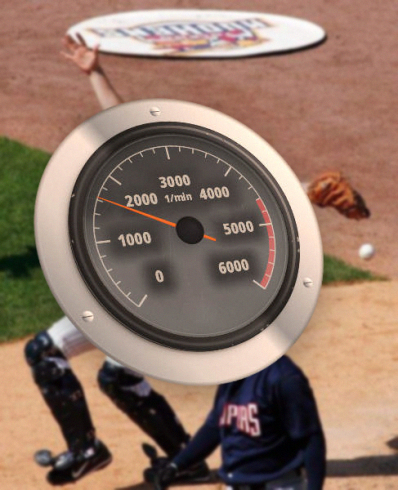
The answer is 1600 rpm
